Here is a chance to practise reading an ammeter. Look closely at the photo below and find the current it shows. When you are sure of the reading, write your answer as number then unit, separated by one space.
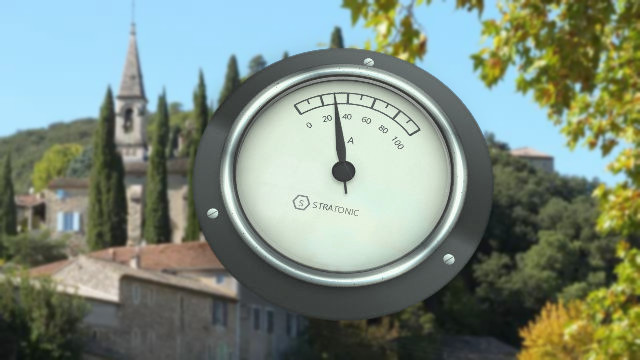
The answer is 30 A
